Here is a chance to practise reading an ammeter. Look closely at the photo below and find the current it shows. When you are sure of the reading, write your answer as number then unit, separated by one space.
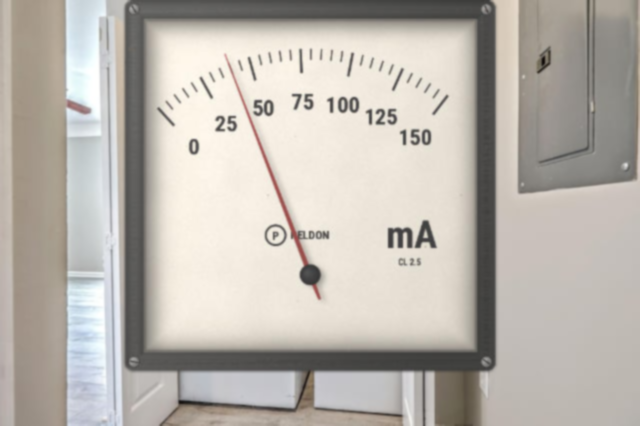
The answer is 40 mA
